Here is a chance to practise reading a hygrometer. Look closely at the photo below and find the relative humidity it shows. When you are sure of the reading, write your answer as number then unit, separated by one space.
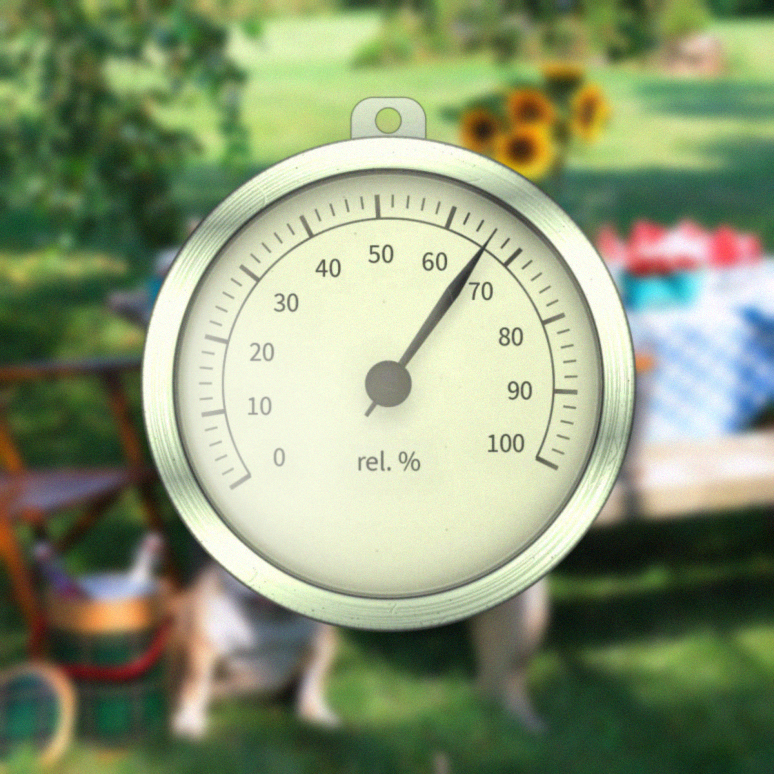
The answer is 66 %
